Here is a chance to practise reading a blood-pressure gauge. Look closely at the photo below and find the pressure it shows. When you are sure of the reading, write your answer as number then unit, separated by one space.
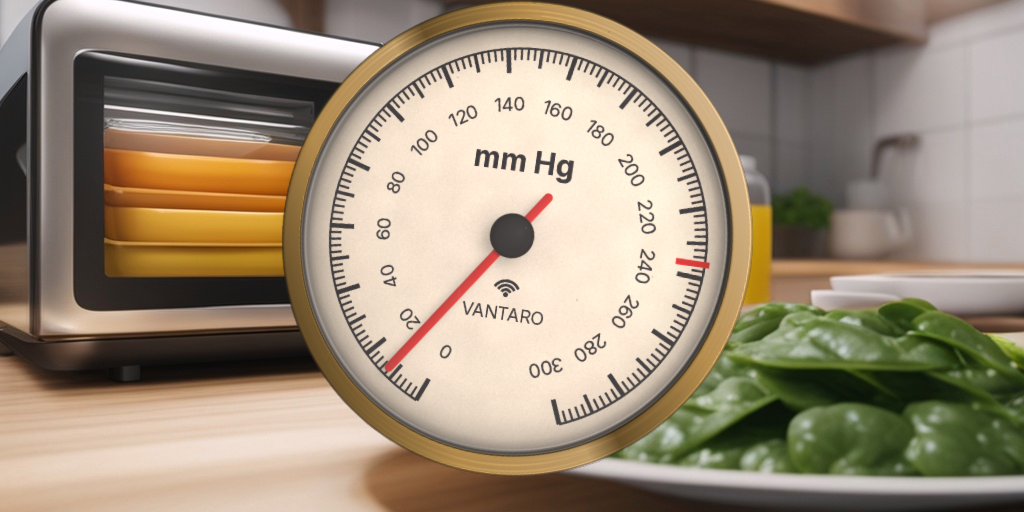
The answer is 12 mmHg
